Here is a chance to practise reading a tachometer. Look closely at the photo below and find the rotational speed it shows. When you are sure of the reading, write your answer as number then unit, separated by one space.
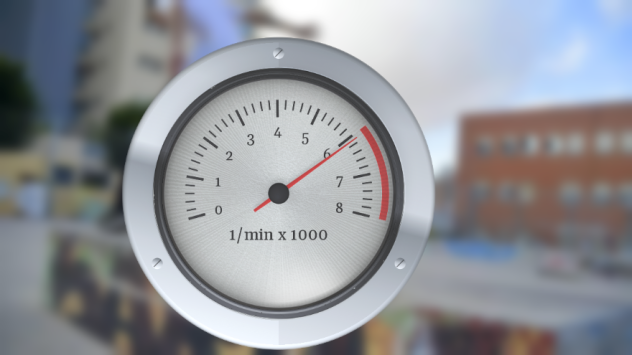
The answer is 6100 rpm
